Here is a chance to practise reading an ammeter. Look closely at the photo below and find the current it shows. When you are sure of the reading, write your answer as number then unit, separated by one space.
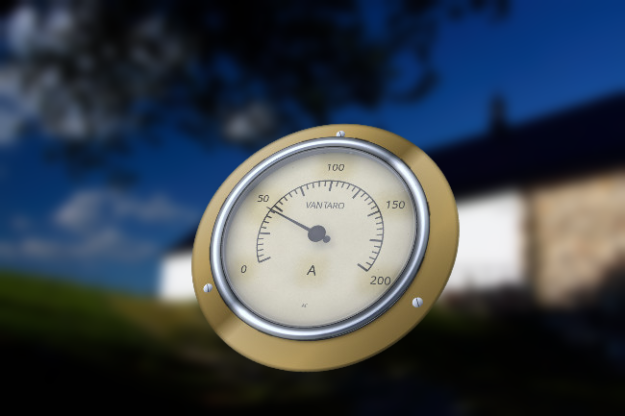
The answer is 45 A
